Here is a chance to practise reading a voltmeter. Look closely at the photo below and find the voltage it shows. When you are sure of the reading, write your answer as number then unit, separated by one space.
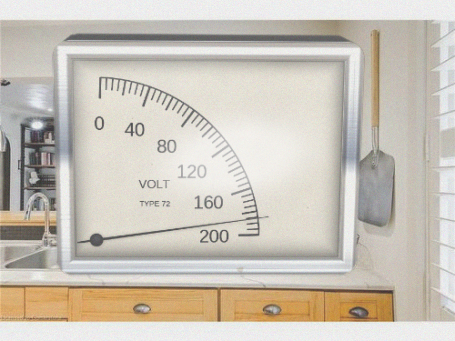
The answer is 185 V
